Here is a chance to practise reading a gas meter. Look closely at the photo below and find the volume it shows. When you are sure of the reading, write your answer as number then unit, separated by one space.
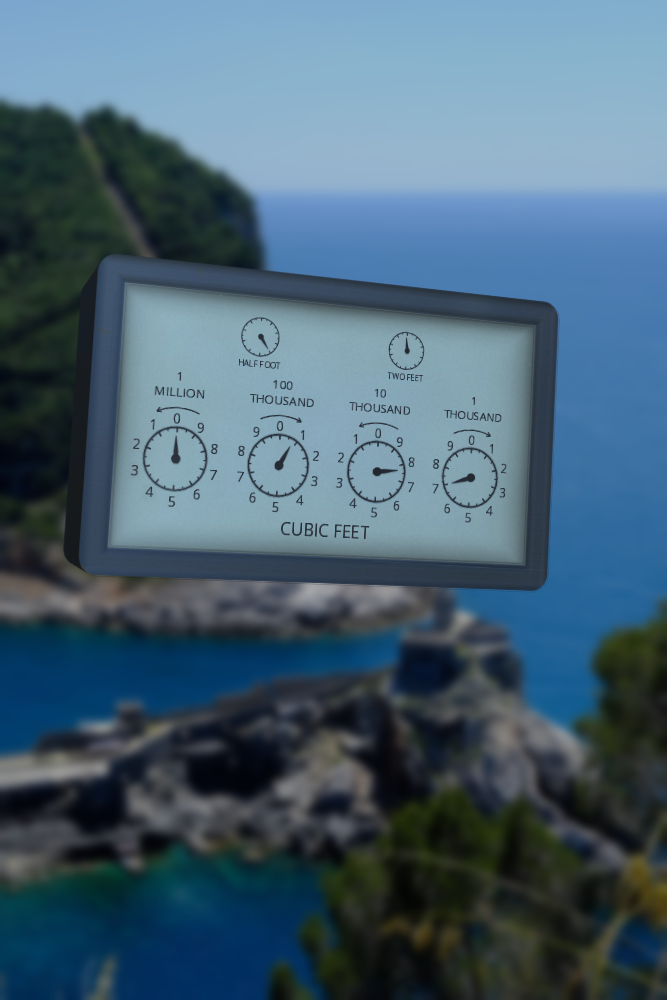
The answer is 7700 ft³
